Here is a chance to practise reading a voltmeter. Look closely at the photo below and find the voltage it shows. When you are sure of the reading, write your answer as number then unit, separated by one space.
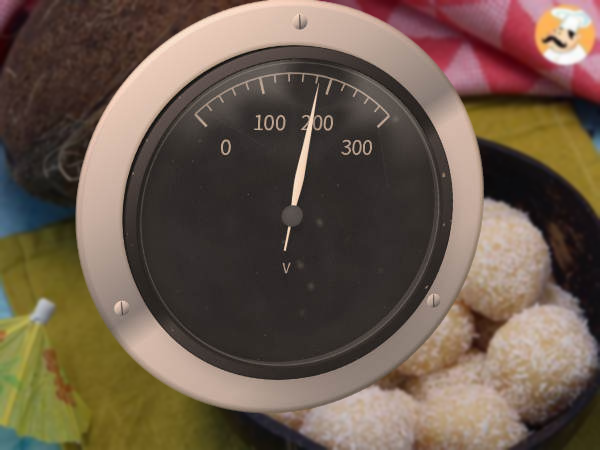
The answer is 180 V
